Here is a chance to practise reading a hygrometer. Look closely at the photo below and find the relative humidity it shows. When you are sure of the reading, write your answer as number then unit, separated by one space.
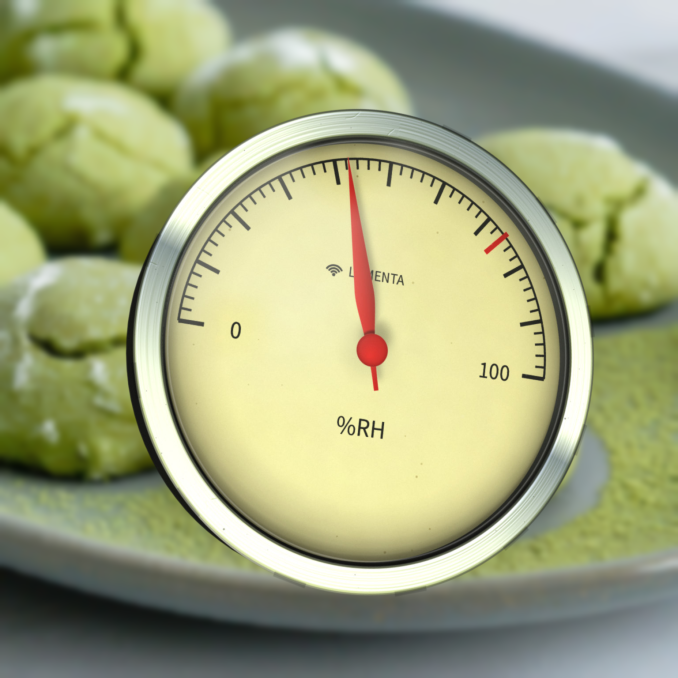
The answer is 42 %
